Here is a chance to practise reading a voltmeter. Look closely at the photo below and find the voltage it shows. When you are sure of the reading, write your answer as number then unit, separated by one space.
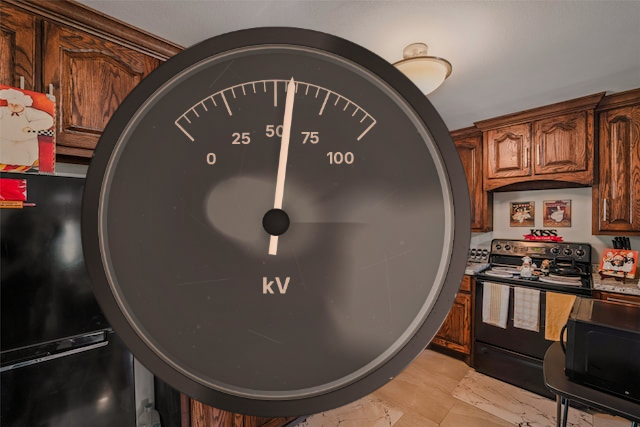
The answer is 57.5 kV
